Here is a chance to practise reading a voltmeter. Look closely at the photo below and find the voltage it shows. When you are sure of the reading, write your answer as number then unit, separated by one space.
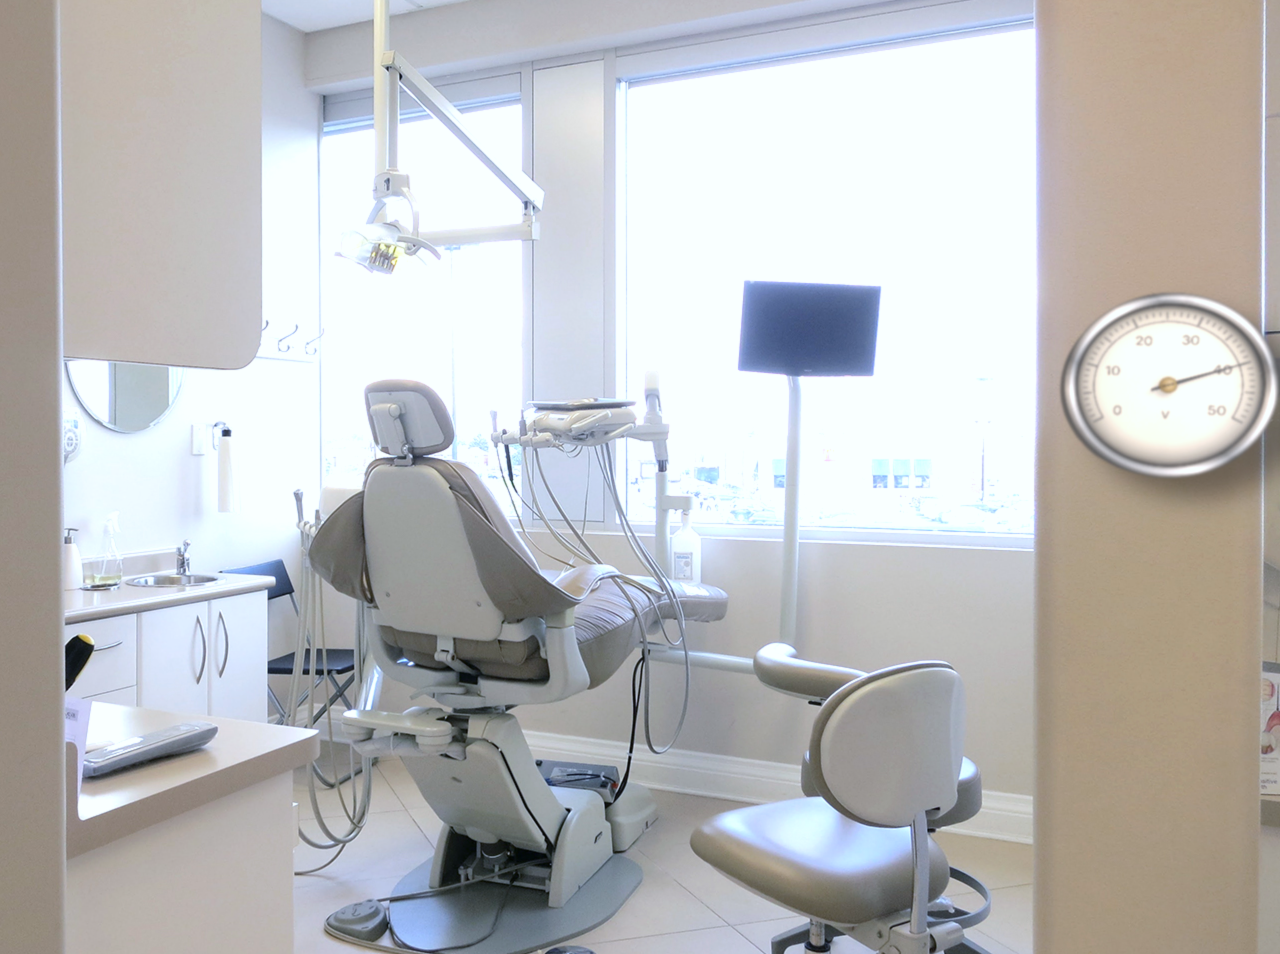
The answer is 40 V
